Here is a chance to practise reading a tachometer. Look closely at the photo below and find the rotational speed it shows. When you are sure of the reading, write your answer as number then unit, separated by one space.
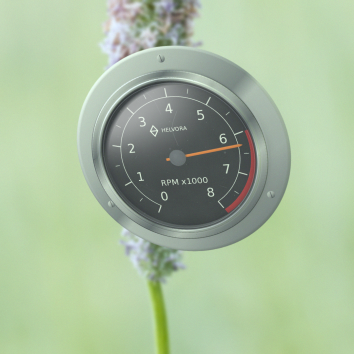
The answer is 6250 rpm
